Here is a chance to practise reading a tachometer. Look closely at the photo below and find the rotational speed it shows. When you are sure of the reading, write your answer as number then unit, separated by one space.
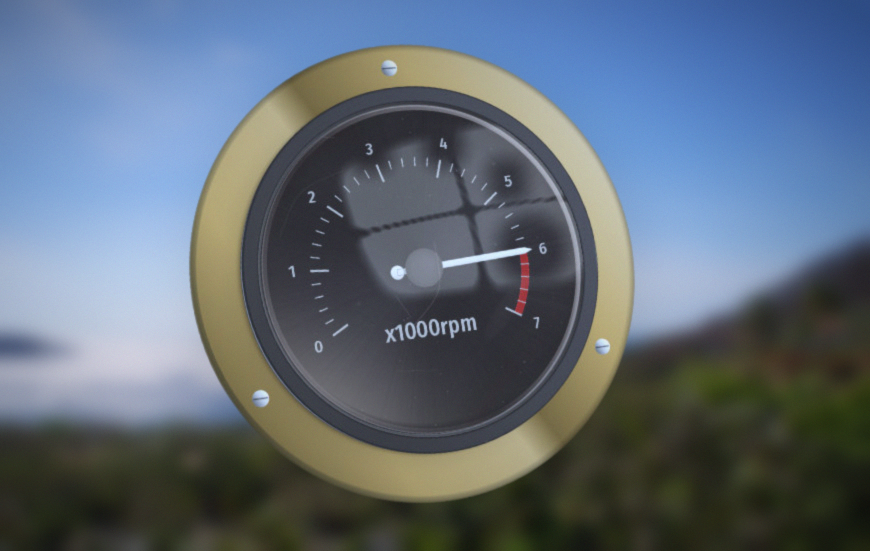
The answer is 6000 rpm
